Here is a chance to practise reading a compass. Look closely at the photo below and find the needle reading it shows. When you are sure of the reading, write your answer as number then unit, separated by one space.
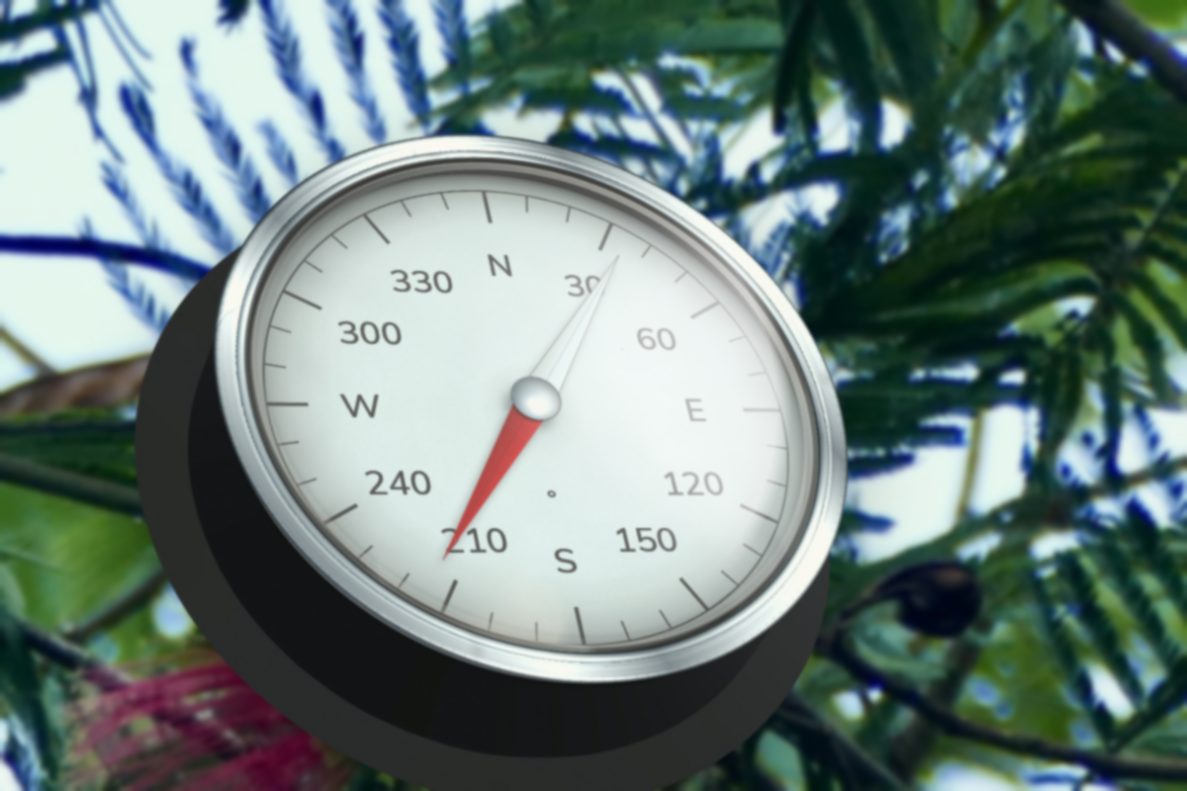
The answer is 215 °
